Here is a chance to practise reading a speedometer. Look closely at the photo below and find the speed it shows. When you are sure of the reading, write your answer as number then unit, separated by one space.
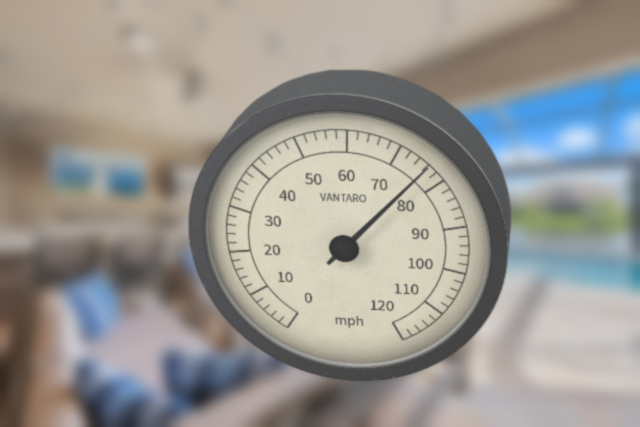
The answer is 76 mph
